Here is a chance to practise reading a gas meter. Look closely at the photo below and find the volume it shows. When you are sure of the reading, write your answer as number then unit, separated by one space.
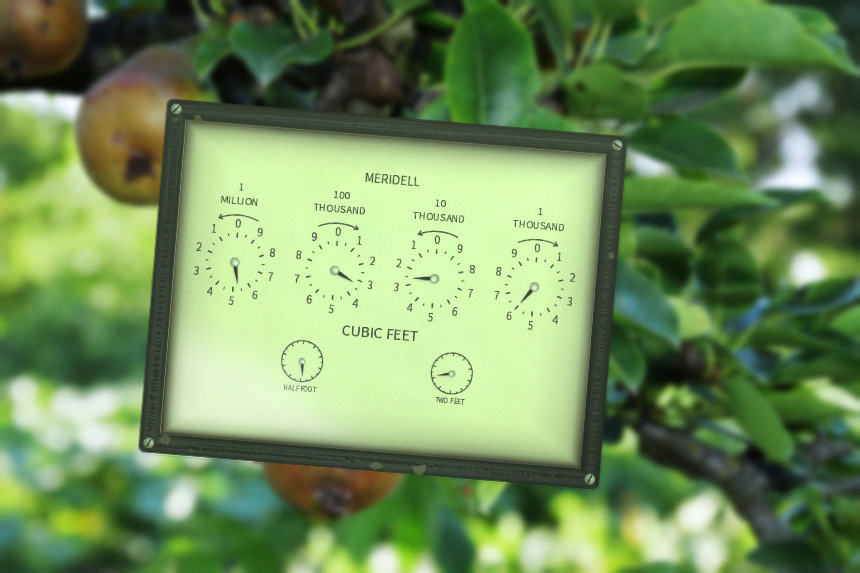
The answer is 532600 ft³
